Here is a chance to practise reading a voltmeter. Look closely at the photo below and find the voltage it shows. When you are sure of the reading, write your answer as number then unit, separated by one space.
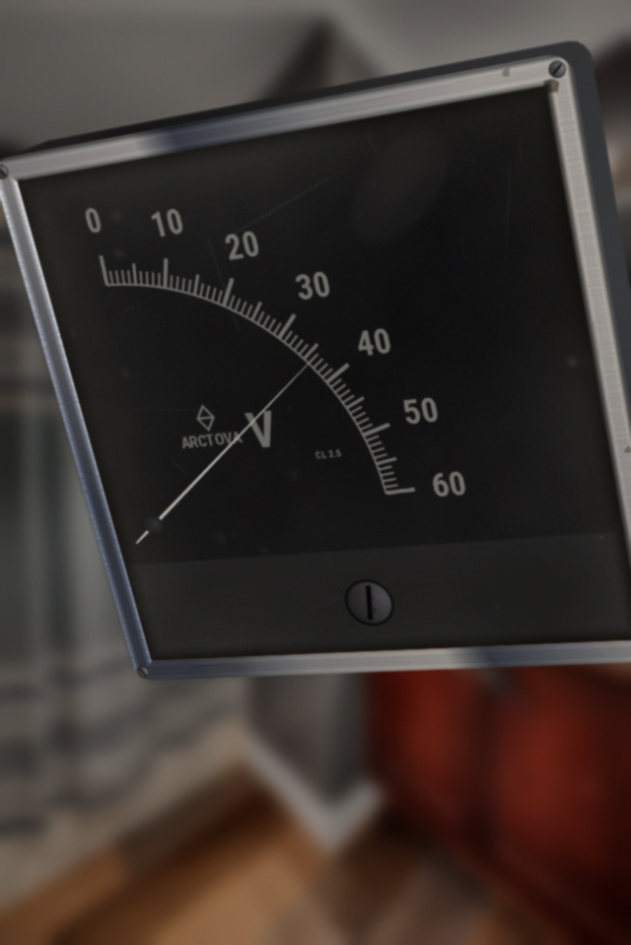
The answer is 36 V
